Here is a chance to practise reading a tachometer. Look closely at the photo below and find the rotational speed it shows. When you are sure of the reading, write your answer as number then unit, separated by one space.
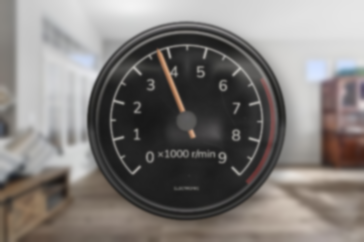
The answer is 3750 rpm
